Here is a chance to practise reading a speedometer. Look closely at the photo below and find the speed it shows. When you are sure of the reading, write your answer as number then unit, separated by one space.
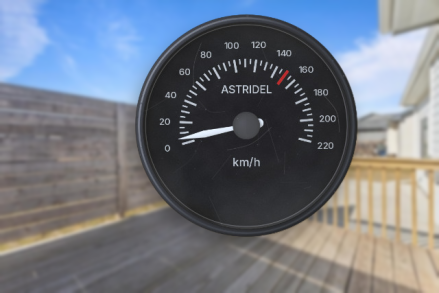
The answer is 5 km/h
